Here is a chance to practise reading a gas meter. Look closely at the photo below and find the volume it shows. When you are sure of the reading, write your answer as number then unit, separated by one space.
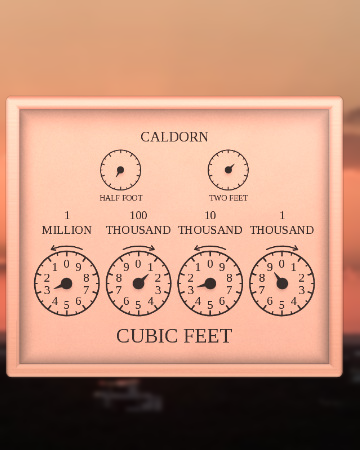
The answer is 312900 ft³
